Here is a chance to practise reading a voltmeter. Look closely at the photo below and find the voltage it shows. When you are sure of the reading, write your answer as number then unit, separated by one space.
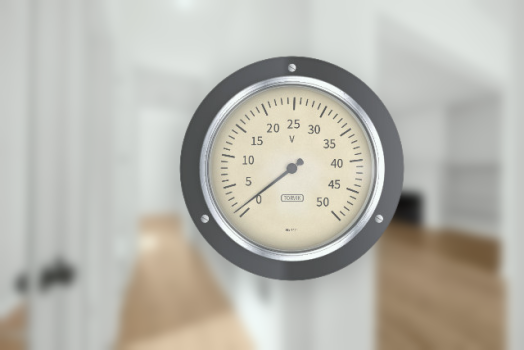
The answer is 1 V
